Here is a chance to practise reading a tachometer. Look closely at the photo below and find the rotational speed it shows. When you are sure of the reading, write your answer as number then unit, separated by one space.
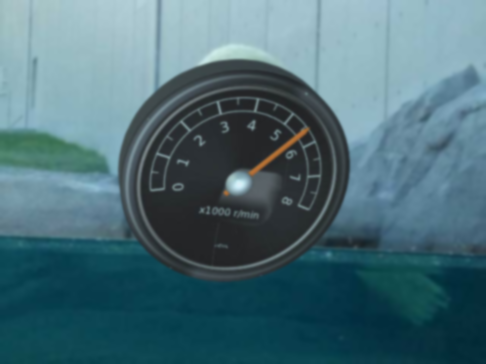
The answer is 5500 rpm
